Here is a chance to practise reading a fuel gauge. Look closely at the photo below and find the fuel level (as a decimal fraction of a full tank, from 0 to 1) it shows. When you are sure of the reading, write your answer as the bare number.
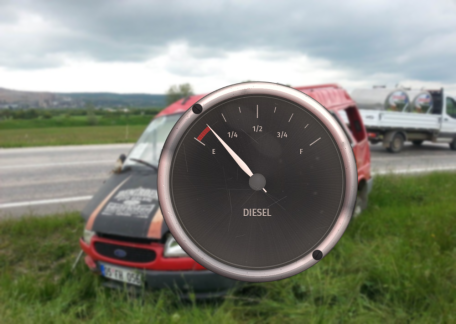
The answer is 0.125
